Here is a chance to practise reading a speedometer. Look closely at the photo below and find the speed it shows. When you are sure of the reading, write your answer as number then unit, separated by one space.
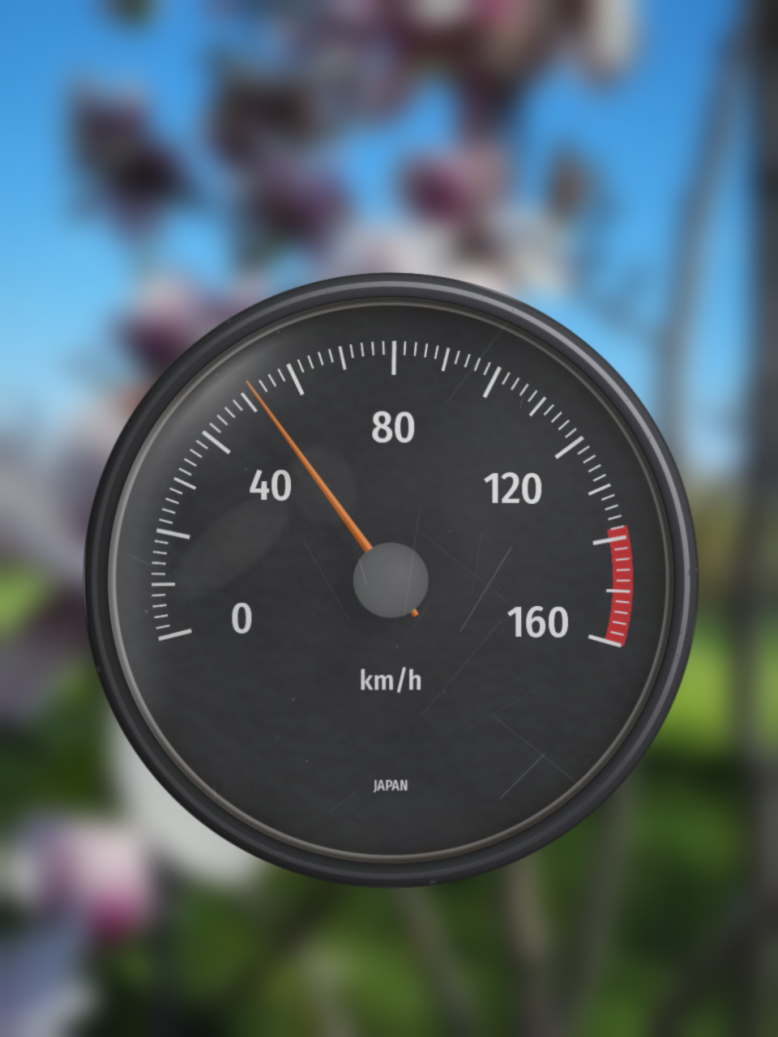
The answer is 52 km/h
